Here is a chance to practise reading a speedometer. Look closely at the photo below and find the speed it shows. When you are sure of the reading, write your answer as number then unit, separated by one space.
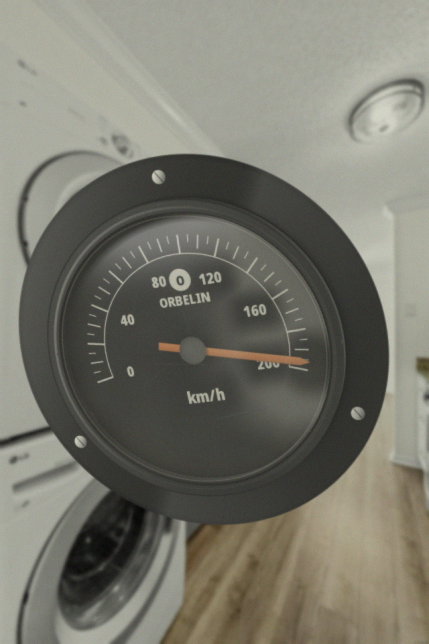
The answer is 195 km/h
